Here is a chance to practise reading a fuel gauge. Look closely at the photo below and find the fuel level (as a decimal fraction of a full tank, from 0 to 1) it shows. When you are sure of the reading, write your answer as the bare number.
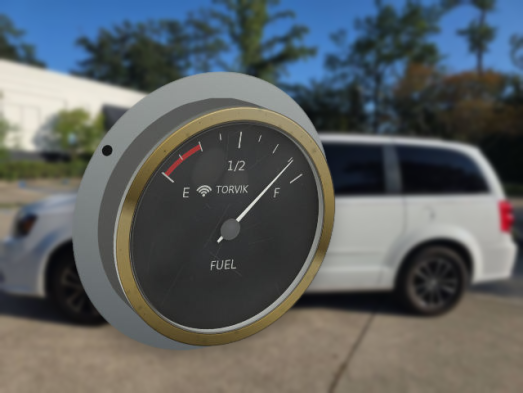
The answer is 0.875
